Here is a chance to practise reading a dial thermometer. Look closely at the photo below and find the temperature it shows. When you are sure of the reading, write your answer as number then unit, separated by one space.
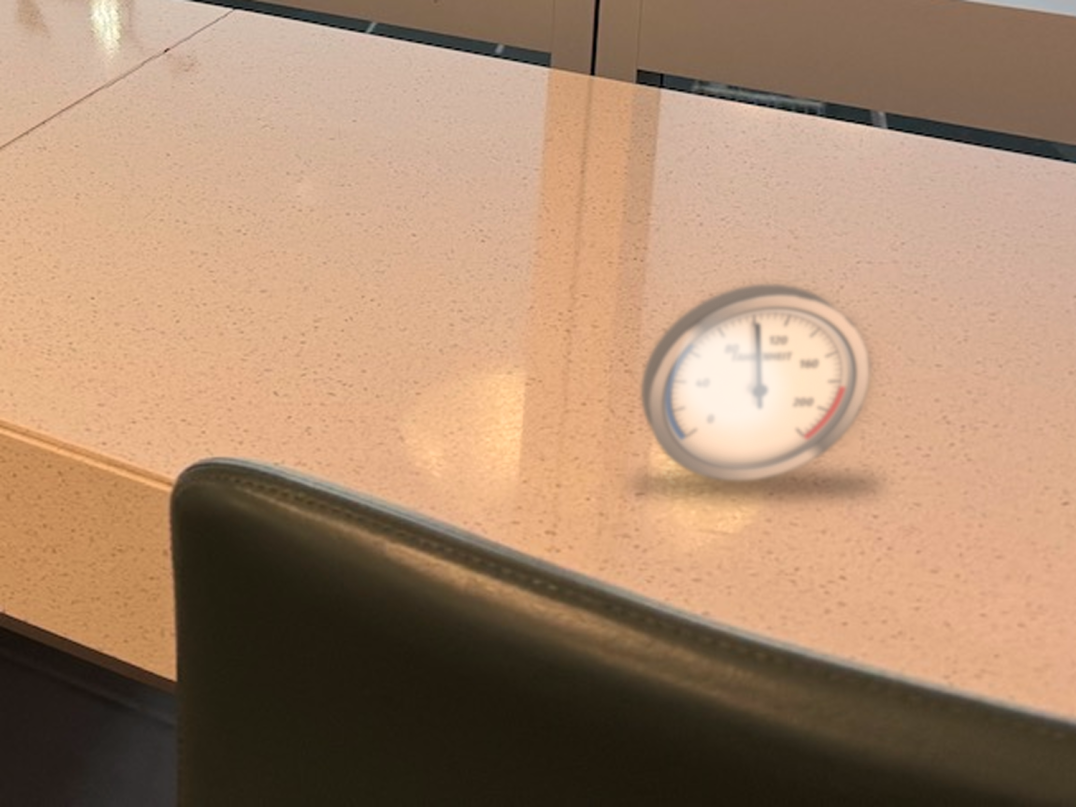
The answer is 100 °F
